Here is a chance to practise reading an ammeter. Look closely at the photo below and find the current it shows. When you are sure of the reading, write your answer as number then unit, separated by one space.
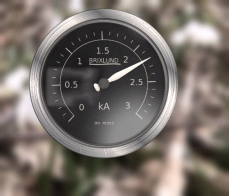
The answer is 2.2 kA
